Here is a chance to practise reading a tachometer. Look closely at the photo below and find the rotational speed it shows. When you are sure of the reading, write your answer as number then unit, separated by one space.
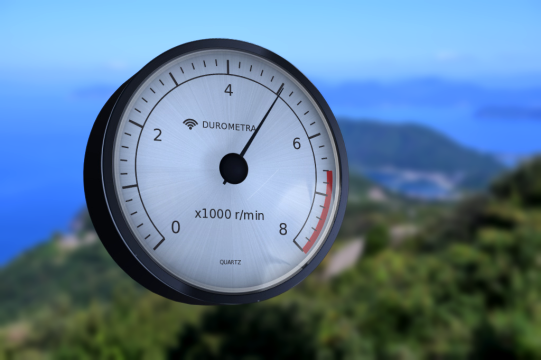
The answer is 5000 rpm
